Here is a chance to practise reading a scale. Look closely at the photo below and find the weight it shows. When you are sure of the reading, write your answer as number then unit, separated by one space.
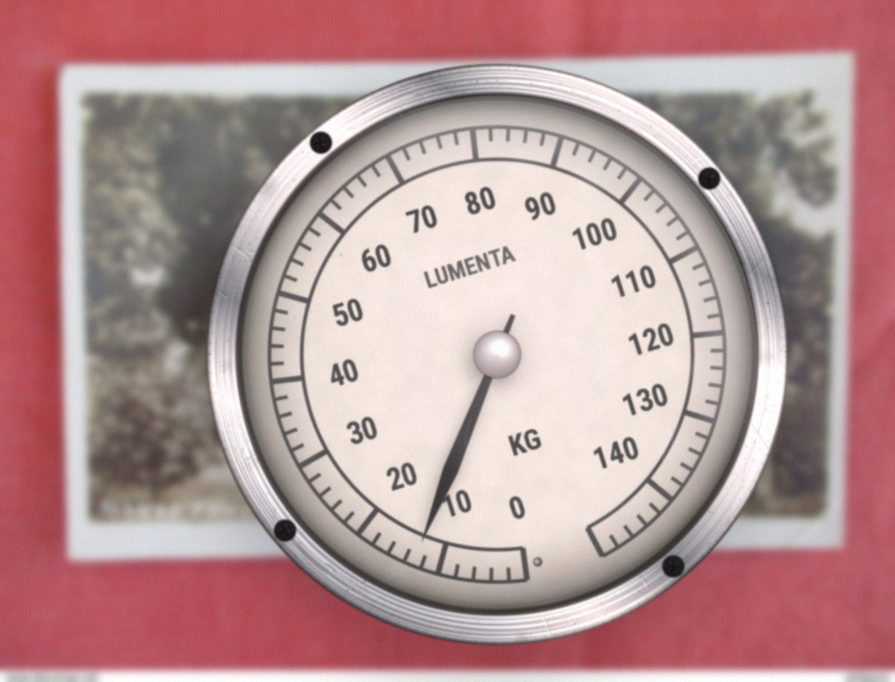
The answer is 13 kg
